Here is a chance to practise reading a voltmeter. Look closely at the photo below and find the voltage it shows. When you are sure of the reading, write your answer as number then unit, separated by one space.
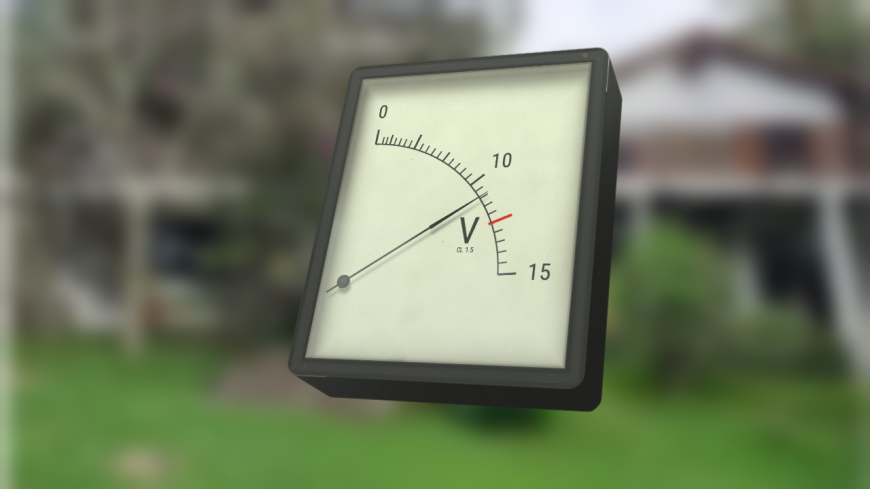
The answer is 11 V
